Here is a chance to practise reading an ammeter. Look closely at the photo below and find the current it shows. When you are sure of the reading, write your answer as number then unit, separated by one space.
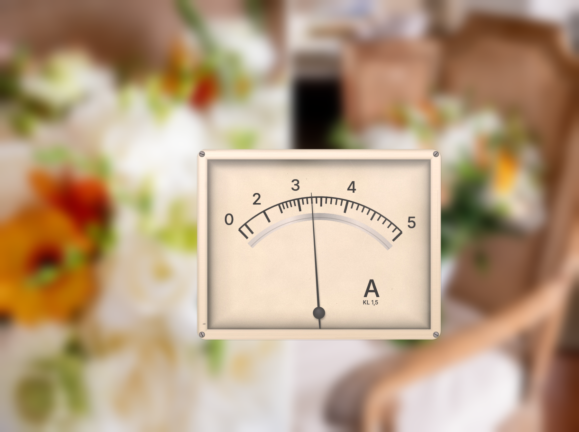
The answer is 3.3 A
